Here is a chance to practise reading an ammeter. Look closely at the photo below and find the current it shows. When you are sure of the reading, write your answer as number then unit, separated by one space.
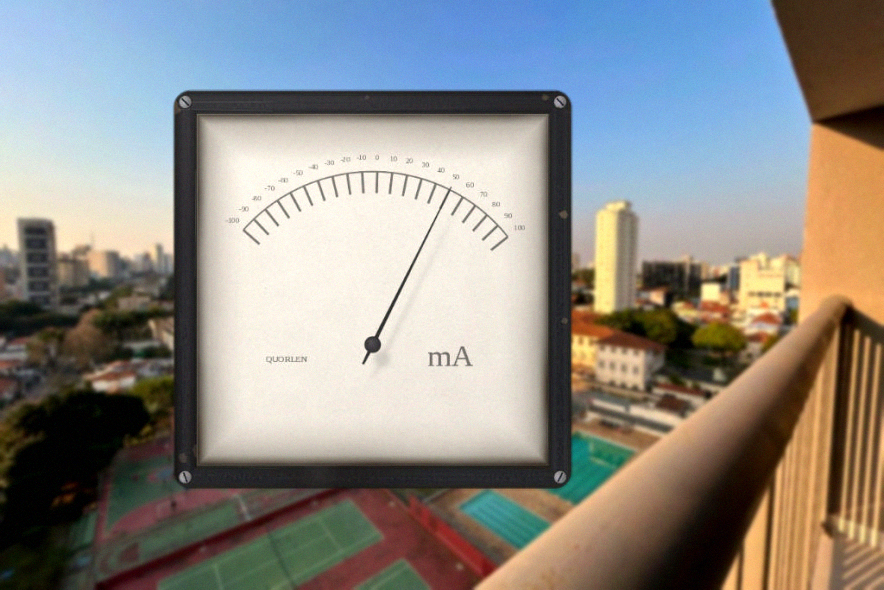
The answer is 50 mA
